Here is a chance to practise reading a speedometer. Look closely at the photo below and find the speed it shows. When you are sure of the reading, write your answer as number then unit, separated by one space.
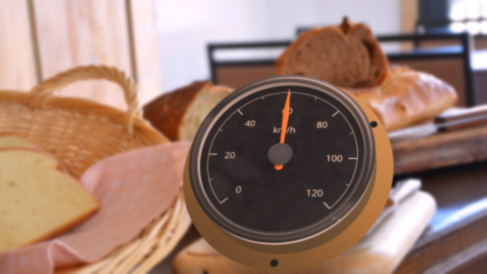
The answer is 60 km/h
